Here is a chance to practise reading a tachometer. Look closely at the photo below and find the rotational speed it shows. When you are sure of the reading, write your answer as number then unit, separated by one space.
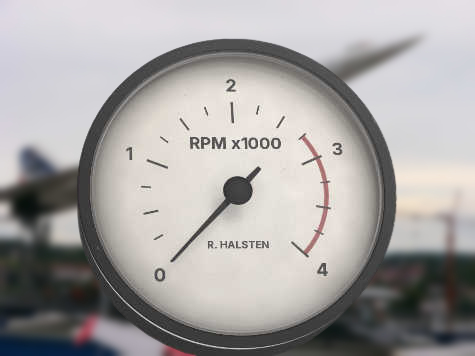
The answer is 0 rpm
